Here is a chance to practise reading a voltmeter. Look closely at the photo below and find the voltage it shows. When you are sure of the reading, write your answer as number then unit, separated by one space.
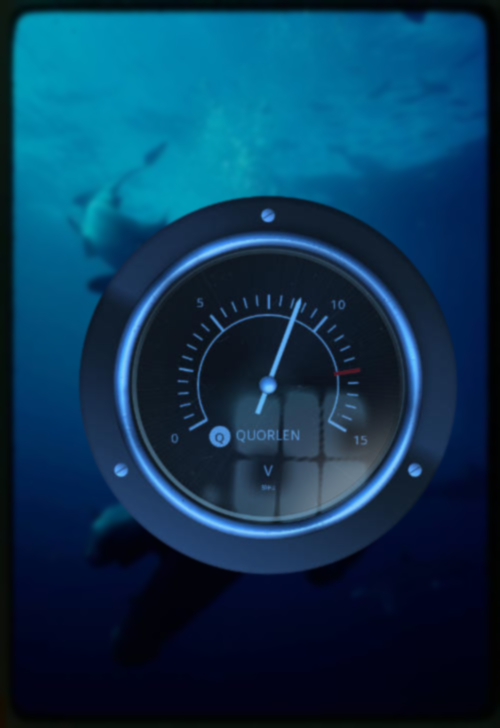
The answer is 8.75 V
